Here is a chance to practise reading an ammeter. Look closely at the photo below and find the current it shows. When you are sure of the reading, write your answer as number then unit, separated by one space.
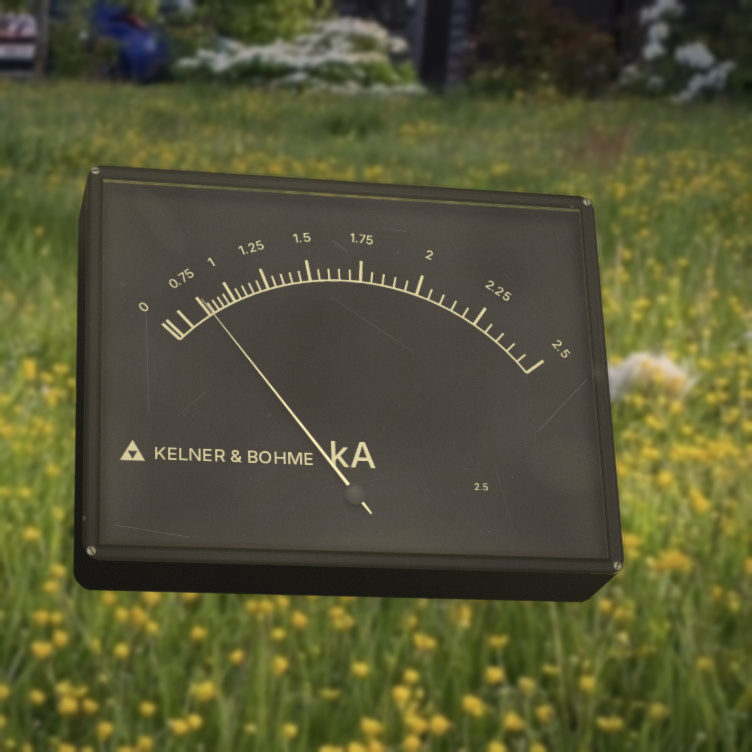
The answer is 0.75 kA
